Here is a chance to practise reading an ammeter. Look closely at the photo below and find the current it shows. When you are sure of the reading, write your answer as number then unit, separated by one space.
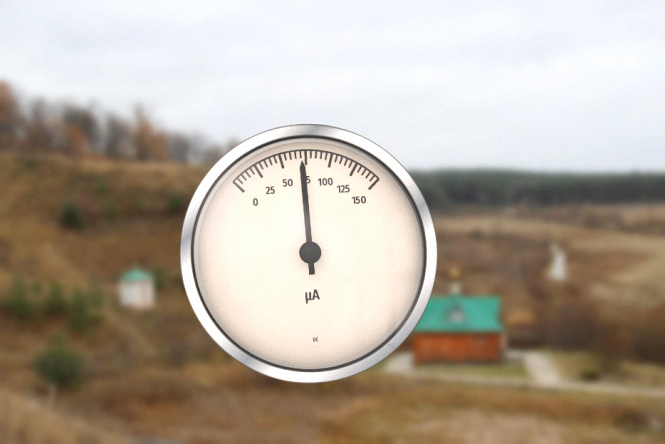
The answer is 70 µA
